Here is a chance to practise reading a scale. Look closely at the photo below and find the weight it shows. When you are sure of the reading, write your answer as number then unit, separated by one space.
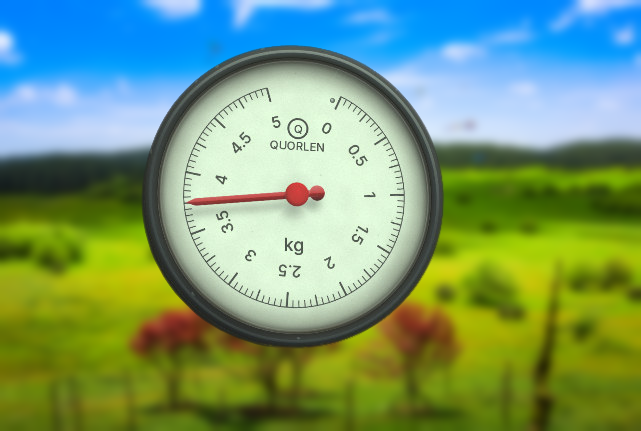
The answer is 3.75 kg
